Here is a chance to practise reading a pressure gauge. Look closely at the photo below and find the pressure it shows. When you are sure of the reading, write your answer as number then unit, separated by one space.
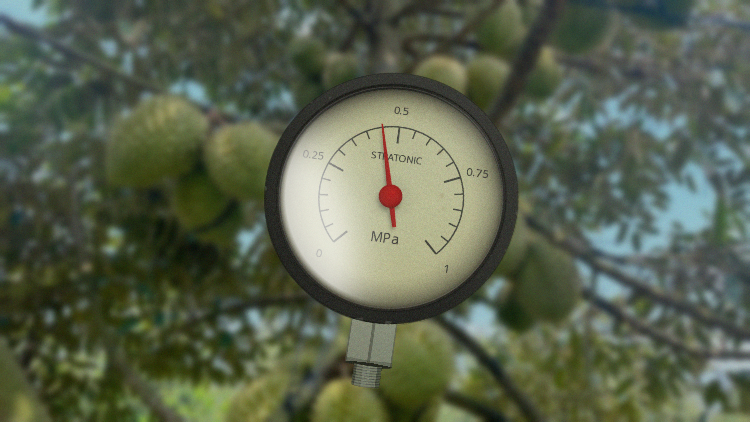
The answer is 0.45 MPa
